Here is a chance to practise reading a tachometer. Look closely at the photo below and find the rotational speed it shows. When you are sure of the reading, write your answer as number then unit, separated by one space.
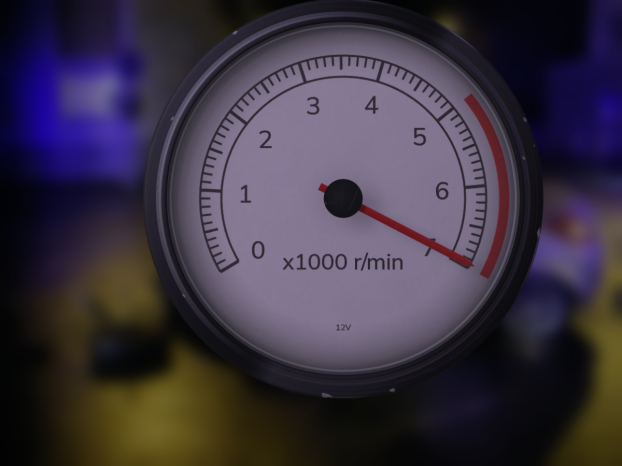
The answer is 6950 rpm
